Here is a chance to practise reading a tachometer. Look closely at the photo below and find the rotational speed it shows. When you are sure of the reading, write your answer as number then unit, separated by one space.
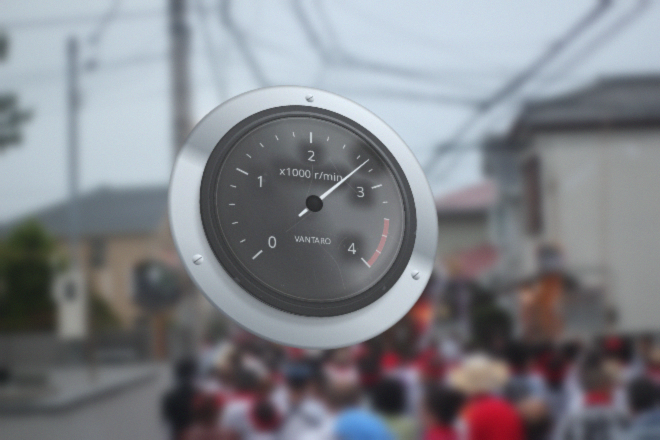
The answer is 2700 rpm
